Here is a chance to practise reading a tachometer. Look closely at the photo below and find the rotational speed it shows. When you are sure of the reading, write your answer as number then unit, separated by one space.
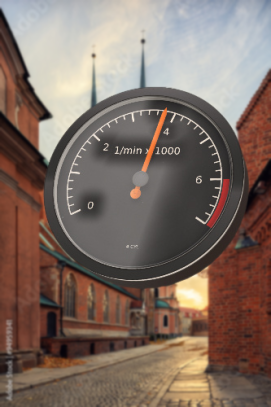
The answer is 3800 rpm
